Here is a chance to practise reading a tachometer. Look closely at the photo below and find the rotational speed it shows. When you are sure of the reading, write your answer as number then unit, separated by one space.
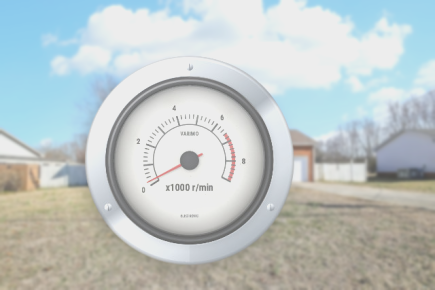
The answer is 200 rpm
